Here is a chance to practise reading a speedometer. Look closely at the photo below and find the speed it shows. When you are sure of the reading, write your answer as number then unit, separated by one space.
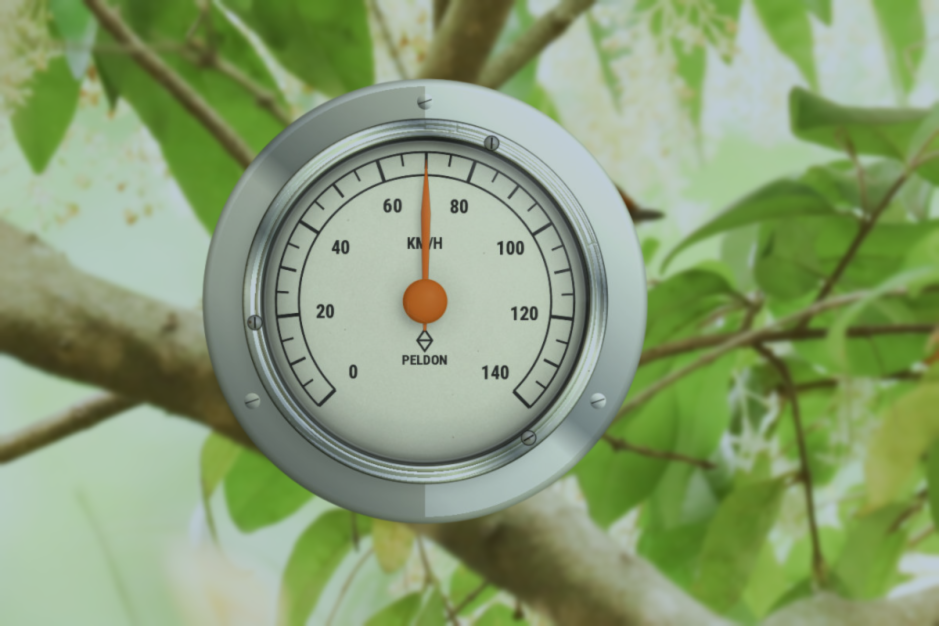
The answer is 70 km/h
